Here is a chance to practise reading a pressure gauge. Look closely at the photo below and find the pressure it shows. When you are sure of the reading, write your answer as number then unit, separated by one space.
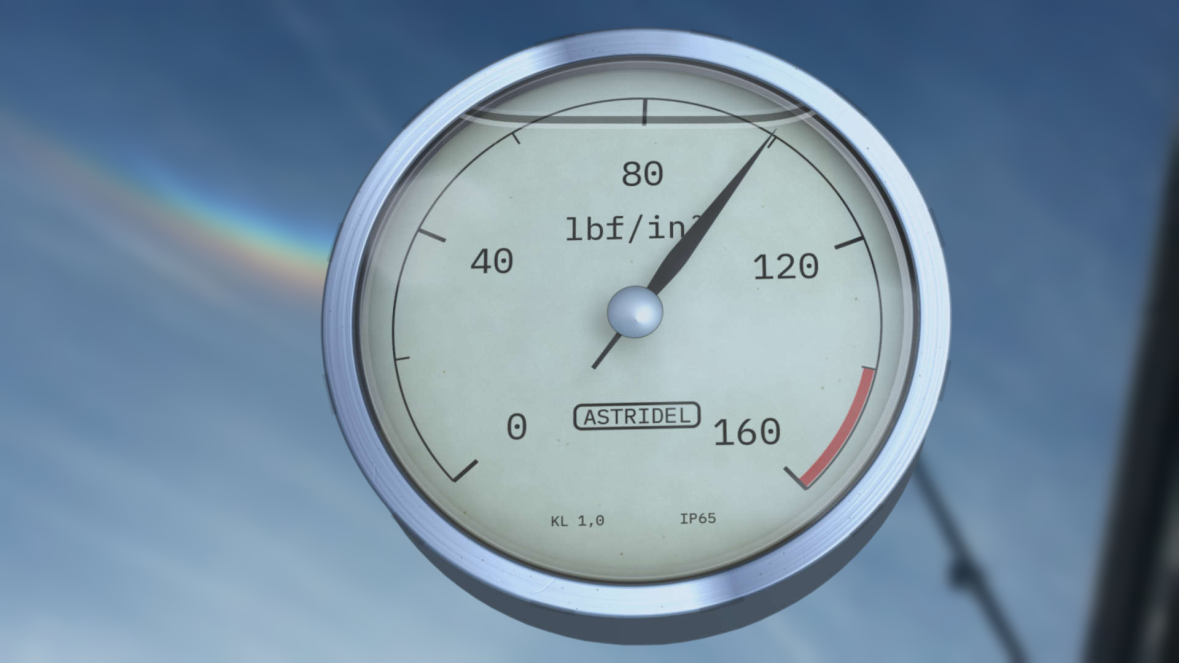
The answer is 100 psi
